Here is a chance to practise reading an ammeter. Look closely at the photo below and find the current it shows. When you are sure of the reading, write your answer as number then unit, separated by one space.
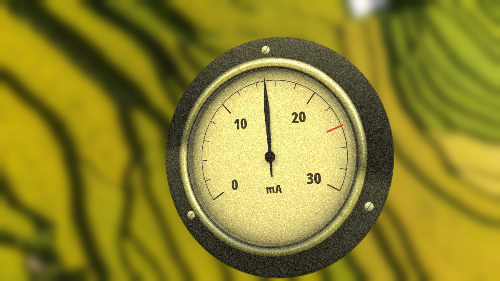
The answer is 15 mA
